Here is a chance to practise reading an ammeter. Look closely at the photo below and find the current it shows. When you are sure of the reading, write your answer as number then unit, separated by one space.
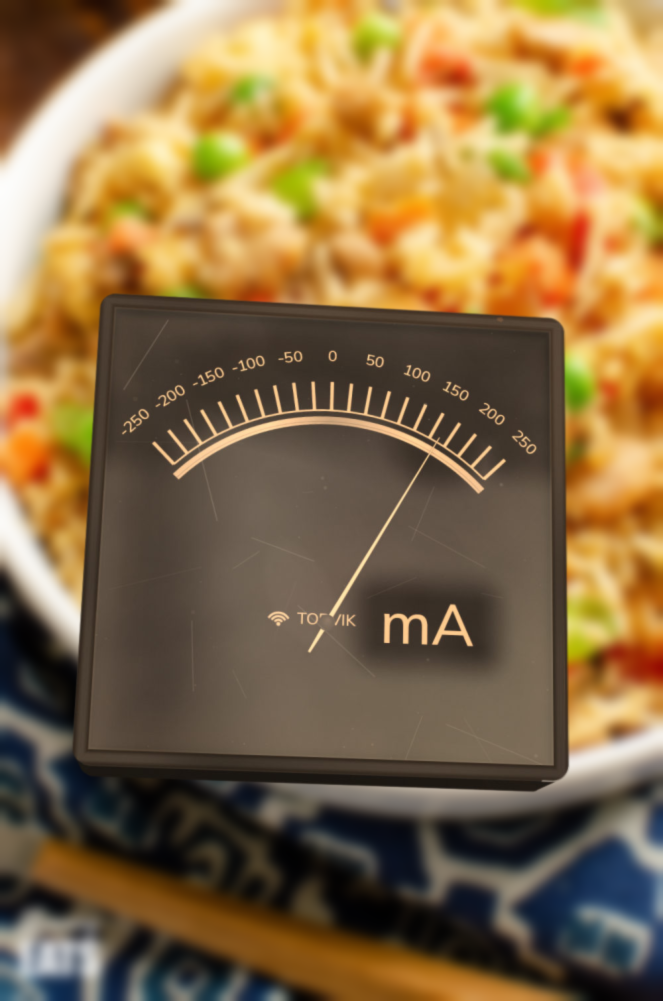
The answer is 162.5 mA
